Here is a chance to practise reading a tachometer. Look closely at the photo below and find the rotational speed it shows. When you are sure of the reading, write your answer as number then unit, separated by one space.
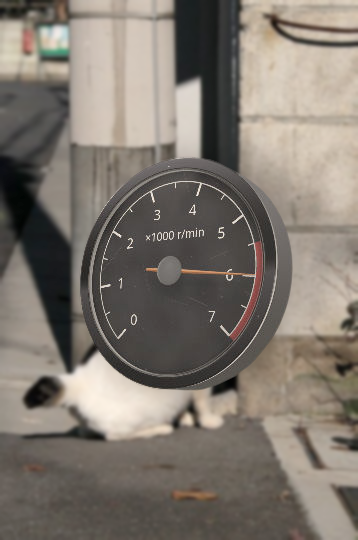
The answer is 6000 rpm
